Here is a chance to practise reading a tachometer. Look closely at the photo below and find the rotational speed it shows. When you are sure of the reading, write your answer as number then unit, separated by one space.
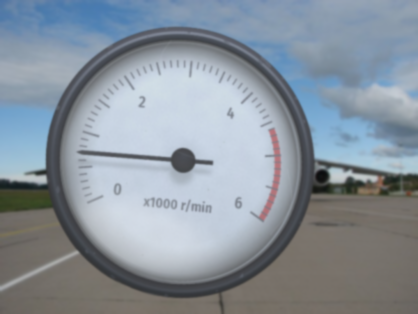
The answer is 700 rpm
